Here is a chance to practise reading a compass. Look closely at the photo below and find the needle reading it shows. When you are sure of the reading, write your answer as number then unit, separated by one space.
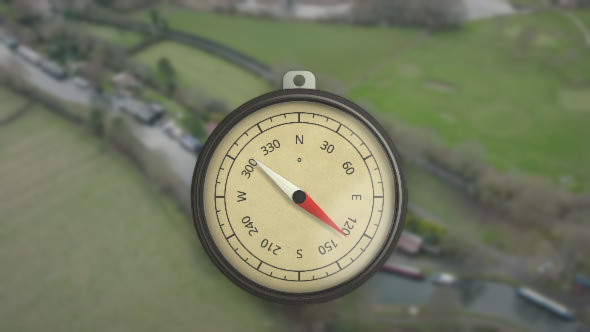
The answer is 130 °
